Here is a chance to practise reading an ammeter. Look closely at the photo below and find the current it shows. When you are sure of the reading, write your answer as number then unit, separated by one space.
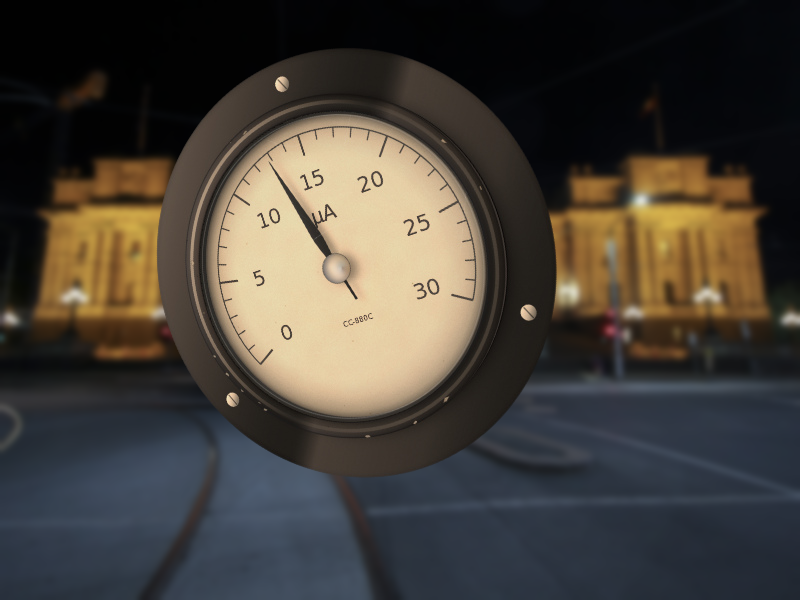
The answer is 13 µA
